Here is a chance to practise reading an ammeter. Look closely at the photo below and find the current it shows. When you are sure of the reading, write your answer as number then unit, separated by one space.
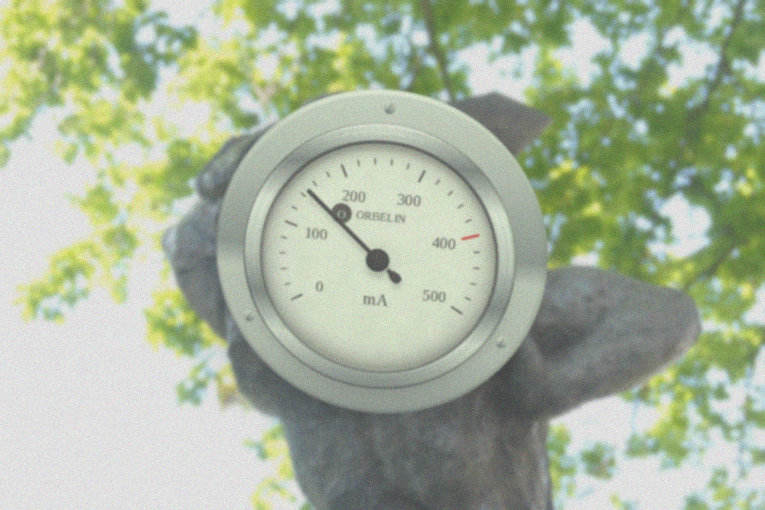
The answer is 150 mA
